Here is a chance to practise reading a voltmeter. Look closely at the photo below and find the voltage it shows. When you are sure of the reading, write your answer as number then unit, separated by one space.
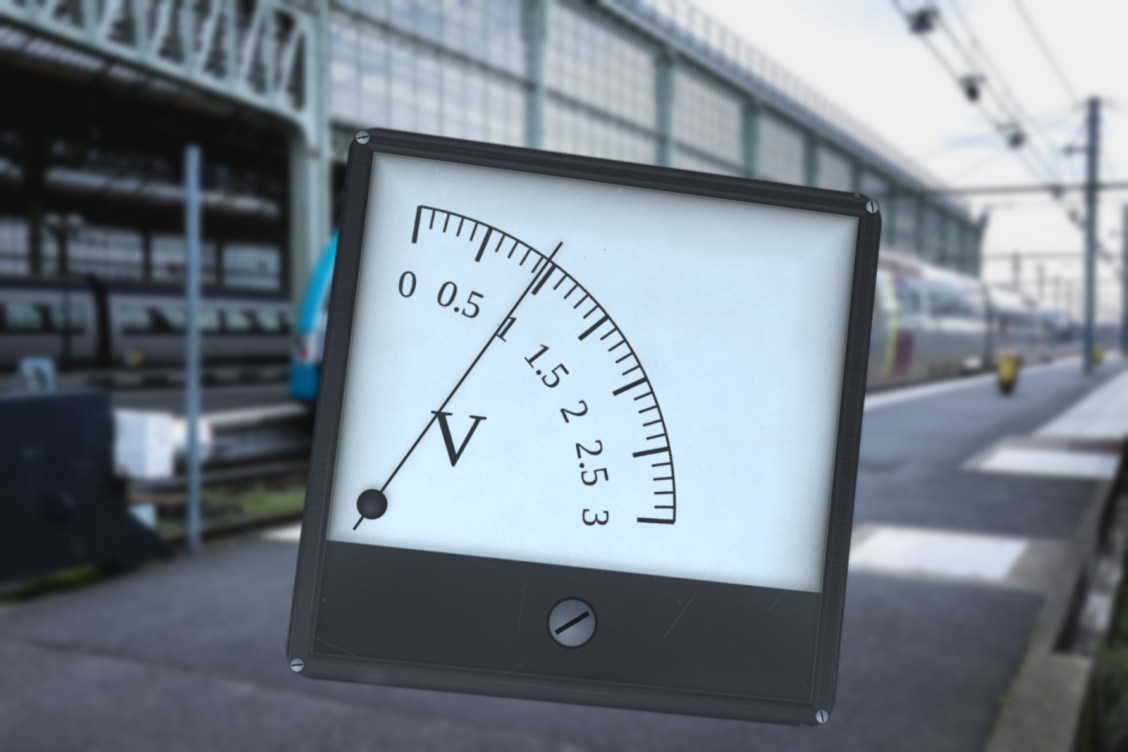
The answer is 0.95 V
